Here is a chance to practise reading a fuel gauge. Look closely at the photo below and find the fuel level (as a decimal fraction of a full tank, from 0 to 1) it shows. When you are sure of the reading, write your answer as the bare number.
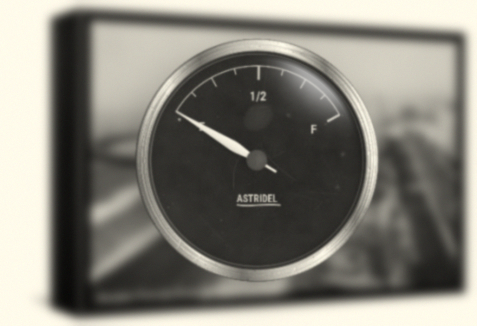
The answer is 0
